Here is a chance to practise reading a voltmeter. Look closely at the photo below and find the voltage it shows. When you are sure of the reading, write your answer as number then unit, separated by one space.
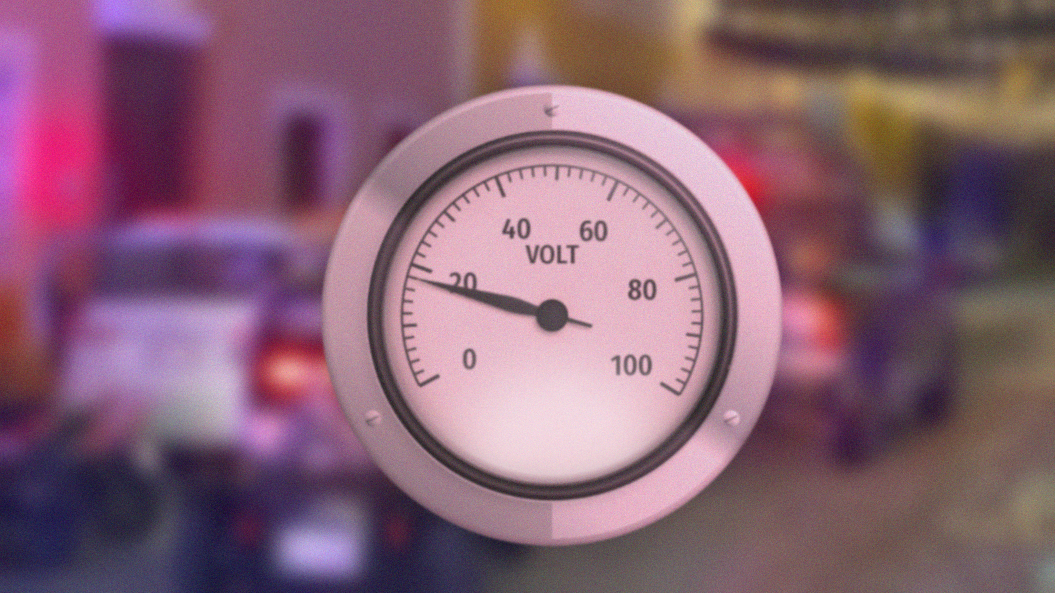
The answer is 18 V
